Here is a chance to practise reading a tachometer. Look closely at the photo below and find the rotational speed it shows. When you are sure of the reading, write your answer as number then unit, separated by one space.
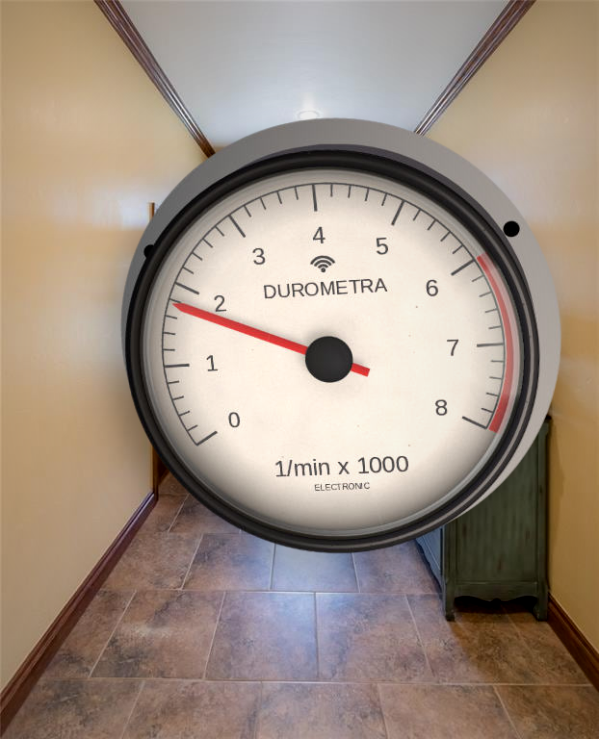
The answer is 1800 rpm
